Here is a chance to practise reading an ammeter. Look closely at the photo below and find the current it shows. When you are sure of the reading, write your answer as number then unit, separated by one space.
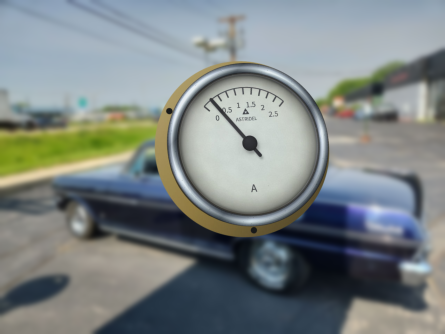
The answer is 0.25 A
